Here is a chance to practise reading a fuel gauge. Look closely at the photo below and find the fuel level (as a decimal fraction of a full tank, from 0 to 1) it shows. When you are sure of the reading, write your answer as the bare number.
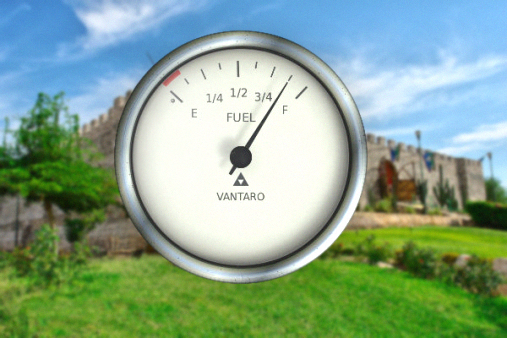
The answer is 0.875
